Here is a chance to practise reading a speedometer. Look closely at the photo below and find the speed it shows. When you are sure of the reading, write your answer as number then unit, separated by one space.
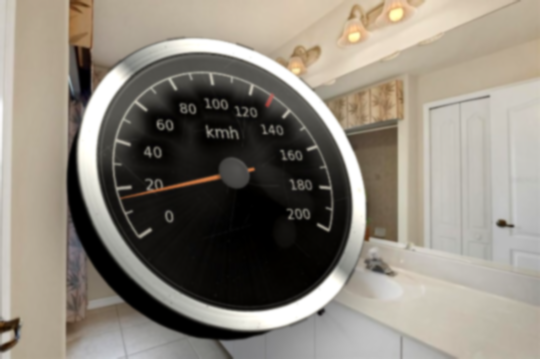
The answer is 15 km/h
